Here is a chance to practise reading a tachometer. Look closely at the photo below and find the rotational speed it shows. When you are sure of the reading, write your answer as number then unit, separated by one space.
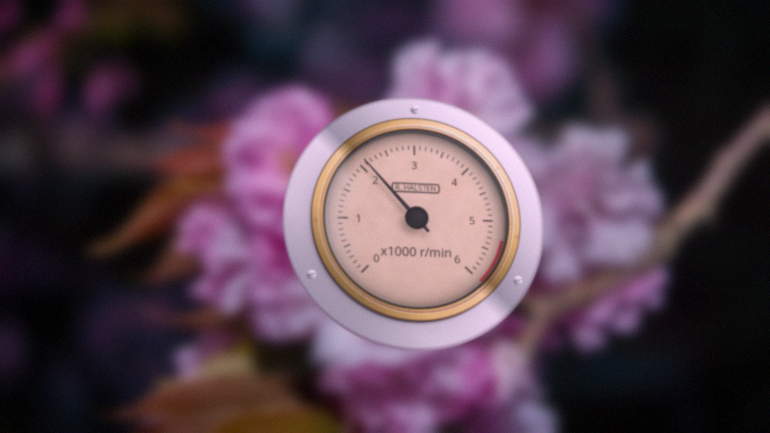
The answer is 2100 rpm
